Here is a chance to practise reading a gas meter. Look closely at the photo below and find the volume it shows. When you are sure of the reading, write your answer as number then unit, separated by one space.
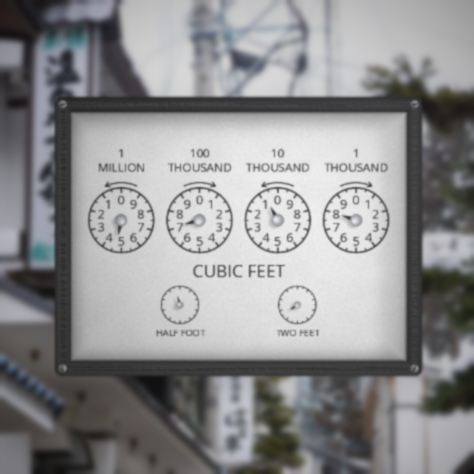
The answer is 470800 ft³
